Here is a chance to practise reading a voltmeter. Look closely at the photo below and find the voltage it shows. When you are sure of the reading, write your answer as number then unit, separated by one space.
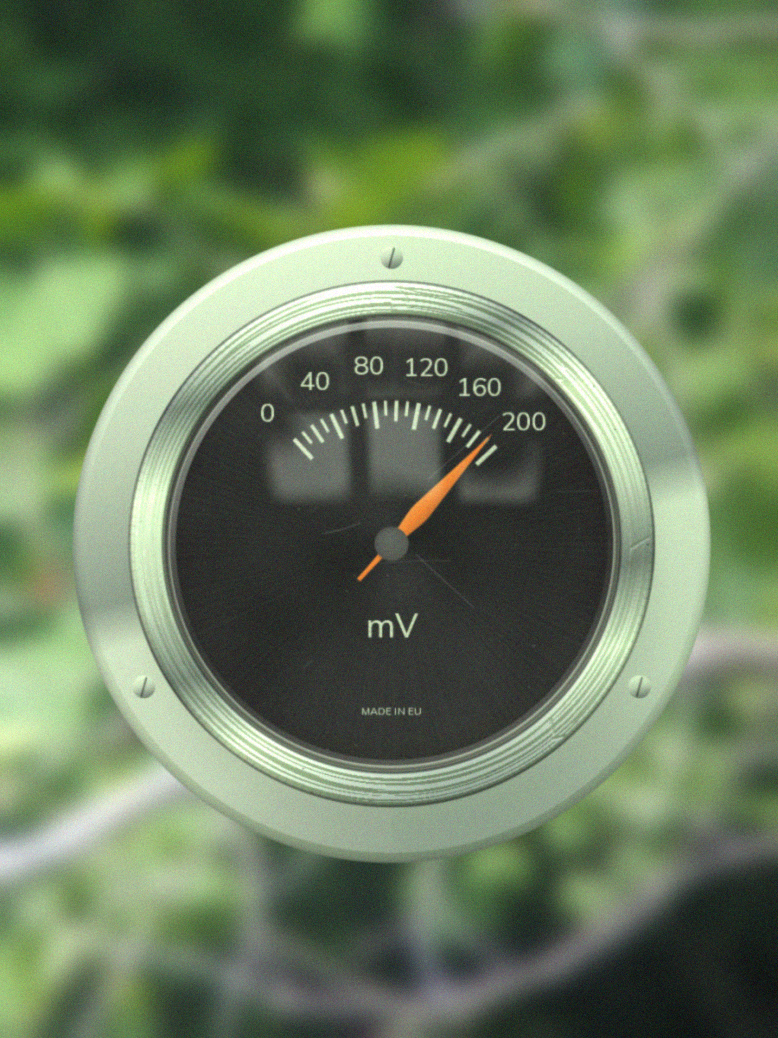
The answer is 190 mV
